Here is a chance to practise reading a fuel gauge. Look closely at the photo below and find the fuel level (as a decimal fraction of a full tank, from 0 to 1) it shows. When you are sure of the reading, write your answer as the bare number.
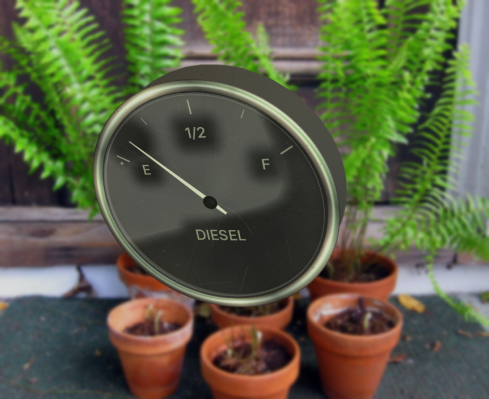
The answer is 0.125
